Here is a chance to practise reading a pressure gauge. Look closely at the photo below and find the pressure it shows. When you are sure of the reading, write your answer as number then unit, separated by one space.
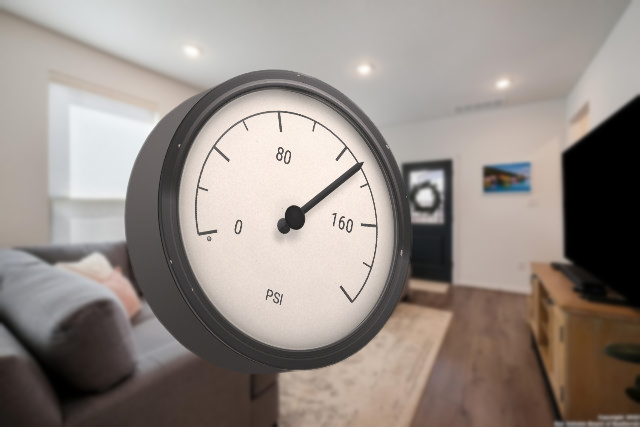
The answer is 130 psi
